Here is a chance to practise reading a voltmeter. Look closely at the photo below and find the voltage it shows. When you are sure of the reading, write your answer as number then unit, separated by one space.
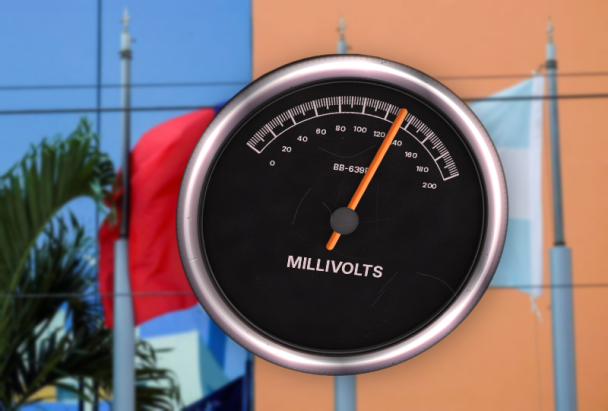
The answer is 130 mV
